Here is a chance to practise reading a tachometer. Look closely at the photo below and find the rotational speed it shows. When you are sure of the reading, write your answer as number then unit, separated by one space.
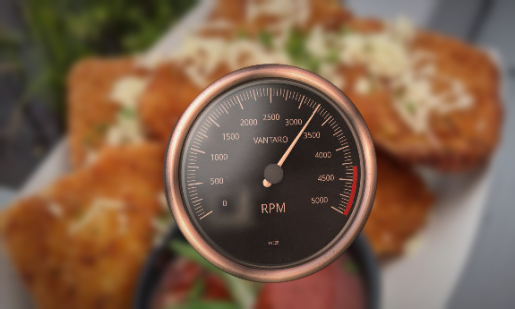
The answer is 3250 rpm
